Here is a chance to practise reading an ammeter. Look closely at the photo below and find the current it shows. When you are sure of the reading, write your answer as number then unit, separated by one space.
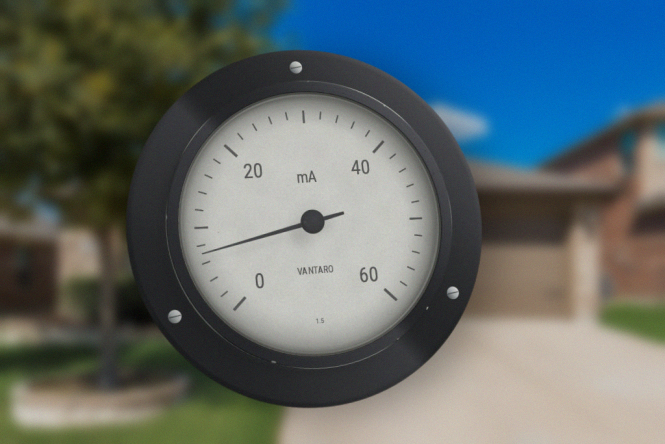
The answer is 7 mA
